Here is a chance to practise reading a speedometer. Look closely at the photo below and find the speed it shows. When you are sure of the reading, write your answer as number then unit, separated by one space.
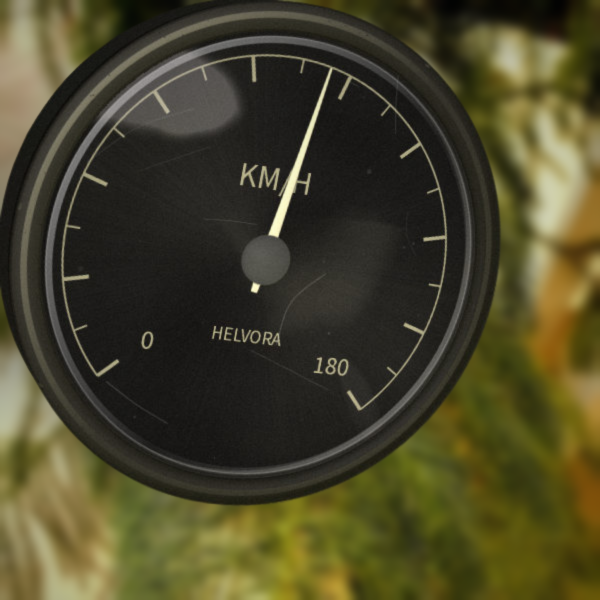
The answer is 95 km/h
